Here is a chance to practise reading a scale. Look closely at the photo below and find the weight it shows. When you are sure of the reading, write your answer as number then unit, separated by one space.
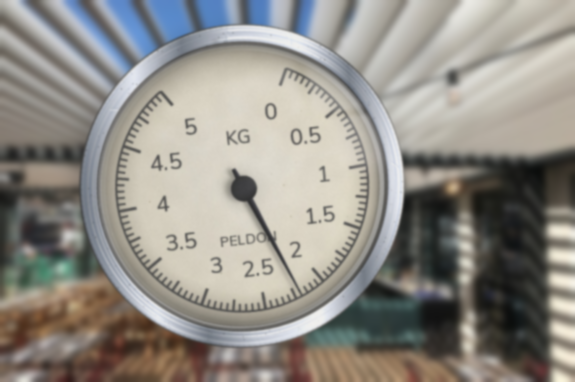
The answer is 2.2 kg
